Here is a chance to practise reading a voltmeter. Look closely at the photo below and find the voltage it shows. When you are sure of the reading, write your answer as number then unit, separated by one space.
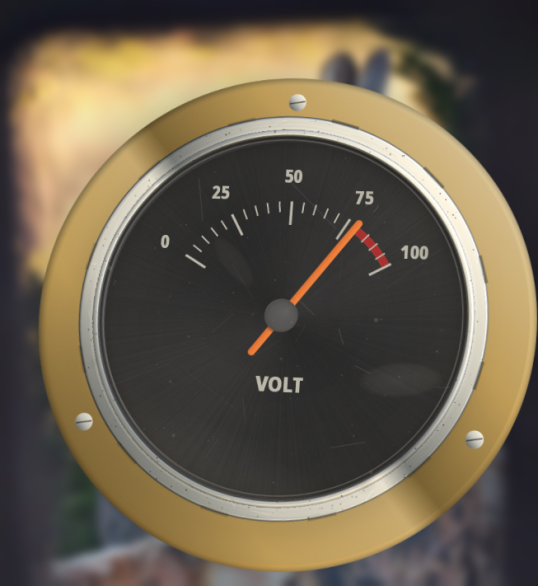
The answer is 80 V
